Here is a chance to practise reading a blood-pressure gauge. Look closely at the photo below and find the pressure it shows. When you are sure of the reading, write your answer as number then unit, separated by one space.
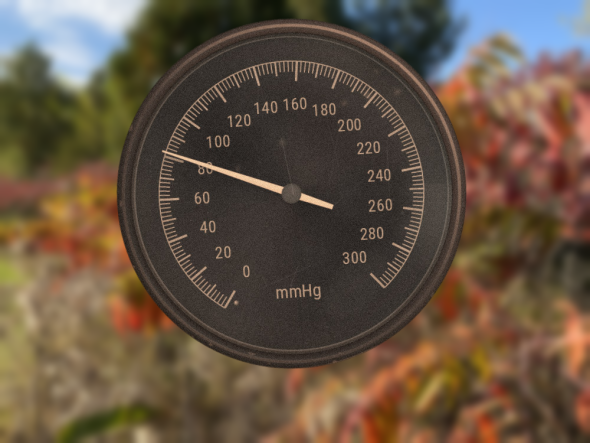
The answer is 82 mmHg
